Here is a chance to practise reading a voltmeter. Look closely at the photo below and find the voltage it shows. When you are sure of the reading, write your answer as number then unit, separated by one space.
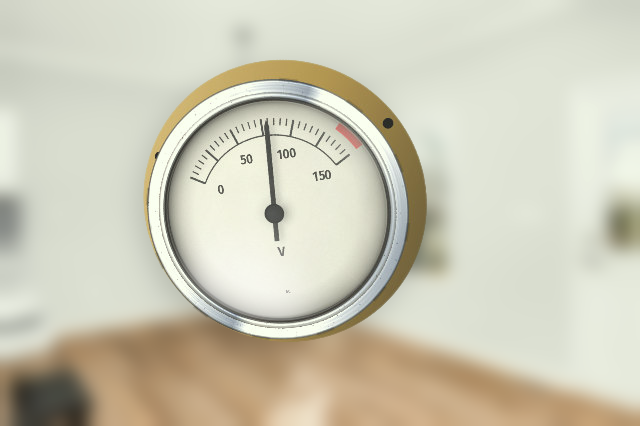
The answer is 80 V
